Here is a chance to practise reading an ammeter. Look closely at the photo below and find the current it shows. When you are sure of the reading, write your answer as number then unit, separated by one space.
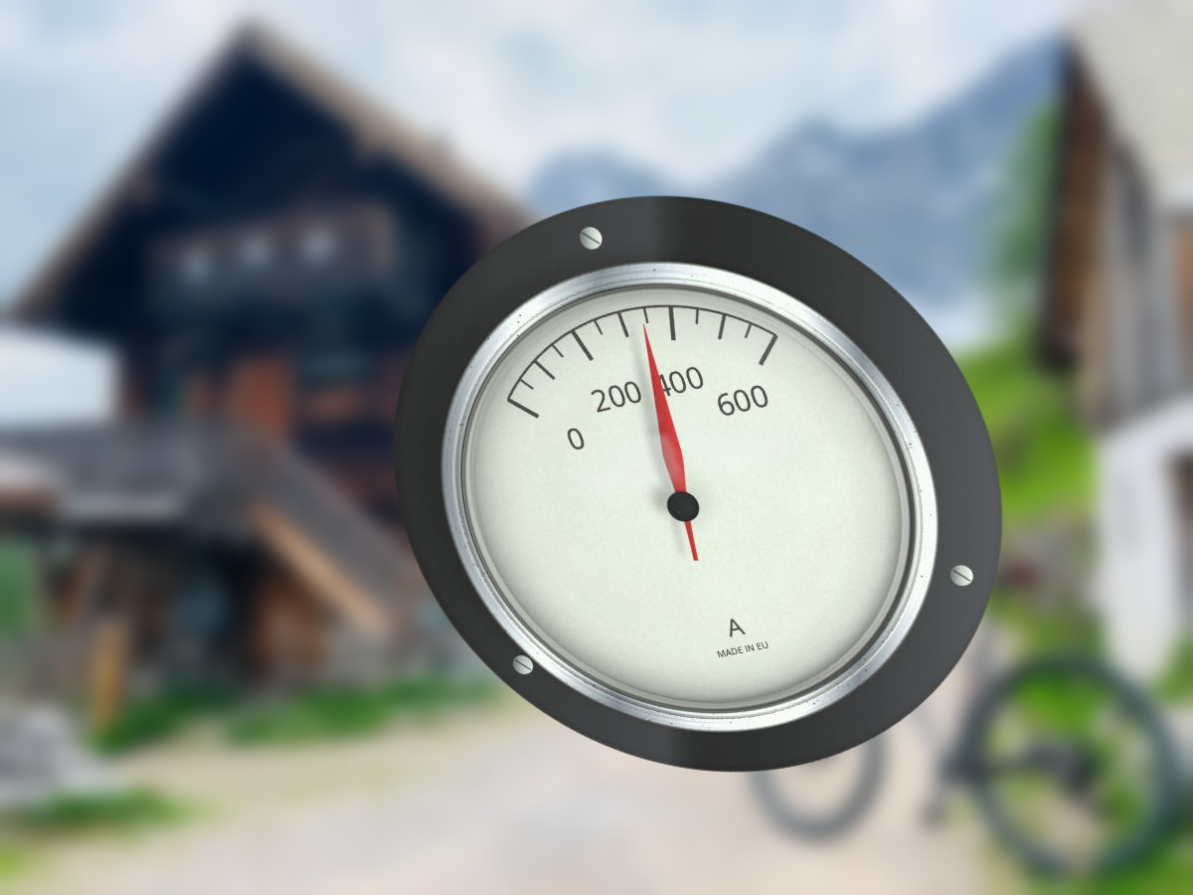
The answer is 350 A
